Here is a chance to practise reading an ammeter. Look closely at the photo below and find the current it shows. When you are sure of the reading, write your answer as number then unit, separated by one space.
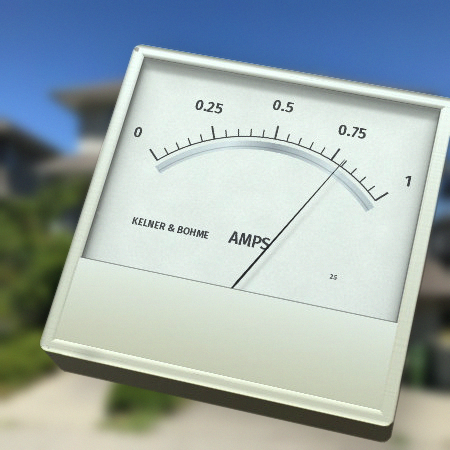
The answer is 0.8 A
